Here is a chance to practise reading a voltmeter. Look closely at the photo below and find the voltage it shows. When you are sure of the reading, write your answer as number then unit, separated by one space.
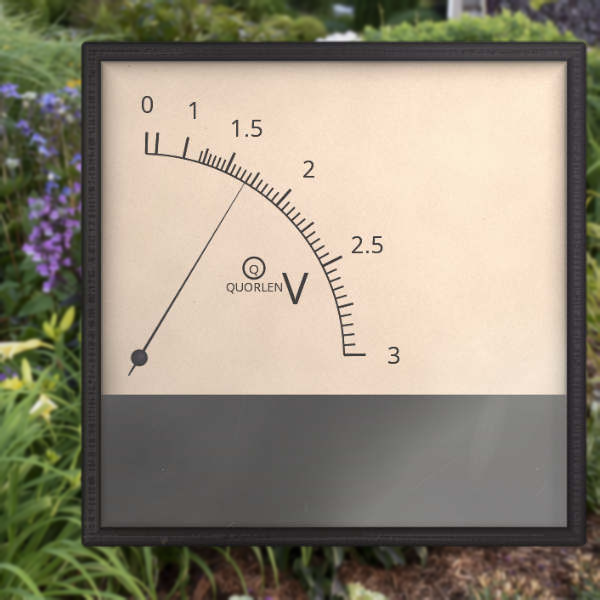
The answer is 1.7 V
